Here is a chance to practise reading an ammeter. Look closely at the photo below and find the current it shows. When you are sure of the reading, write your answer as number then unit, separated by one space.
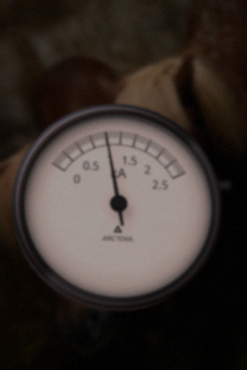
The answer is 1 kA
